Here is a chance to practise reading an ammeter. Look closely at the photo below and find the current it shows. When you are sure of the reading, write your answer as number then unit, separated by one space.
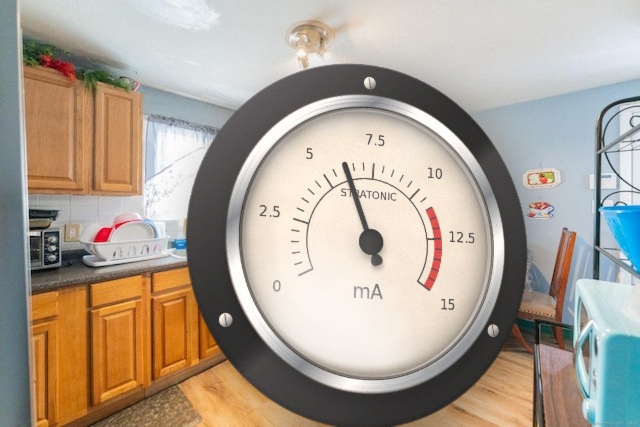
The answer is 6 mA
